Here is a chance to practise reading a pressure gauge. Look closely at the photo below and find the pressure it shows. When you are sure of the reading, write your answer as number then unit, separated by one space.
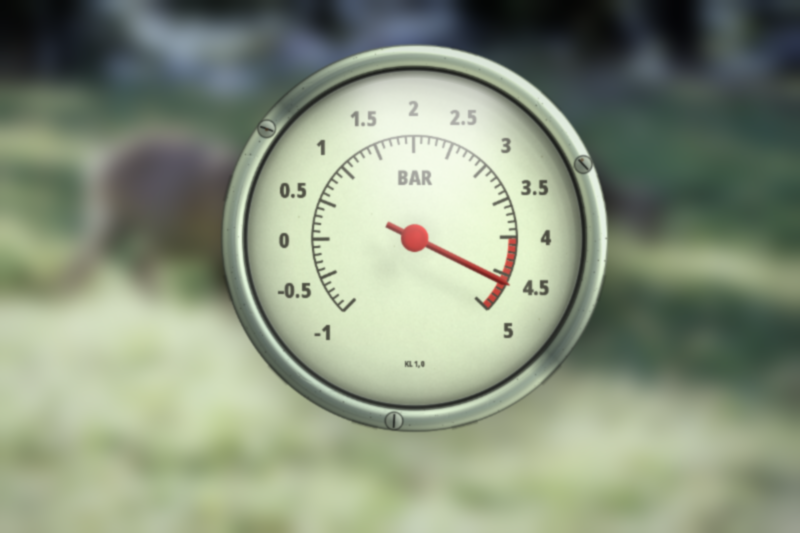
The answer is 4.6 bar
